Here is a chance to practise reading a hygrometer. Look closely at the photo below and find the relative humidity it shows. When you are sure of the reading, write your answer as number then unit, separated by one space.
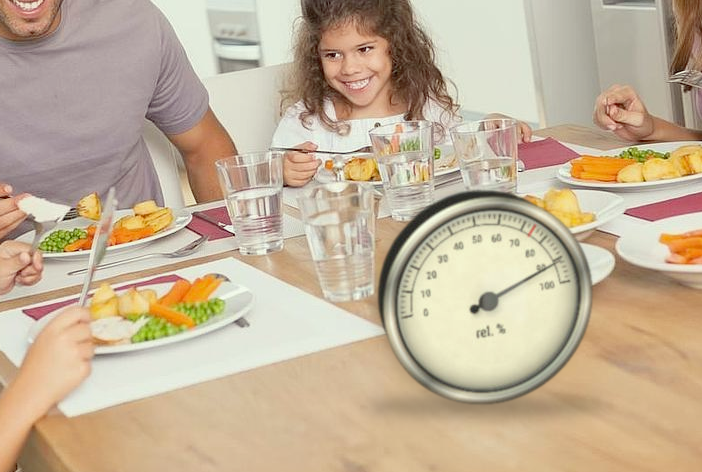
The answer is 90 %
